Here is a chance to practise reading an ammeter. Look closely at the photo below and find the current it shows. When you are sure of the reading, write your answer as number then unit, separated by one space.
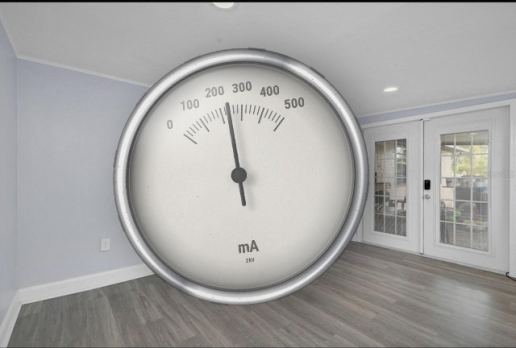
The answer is 240 mA
